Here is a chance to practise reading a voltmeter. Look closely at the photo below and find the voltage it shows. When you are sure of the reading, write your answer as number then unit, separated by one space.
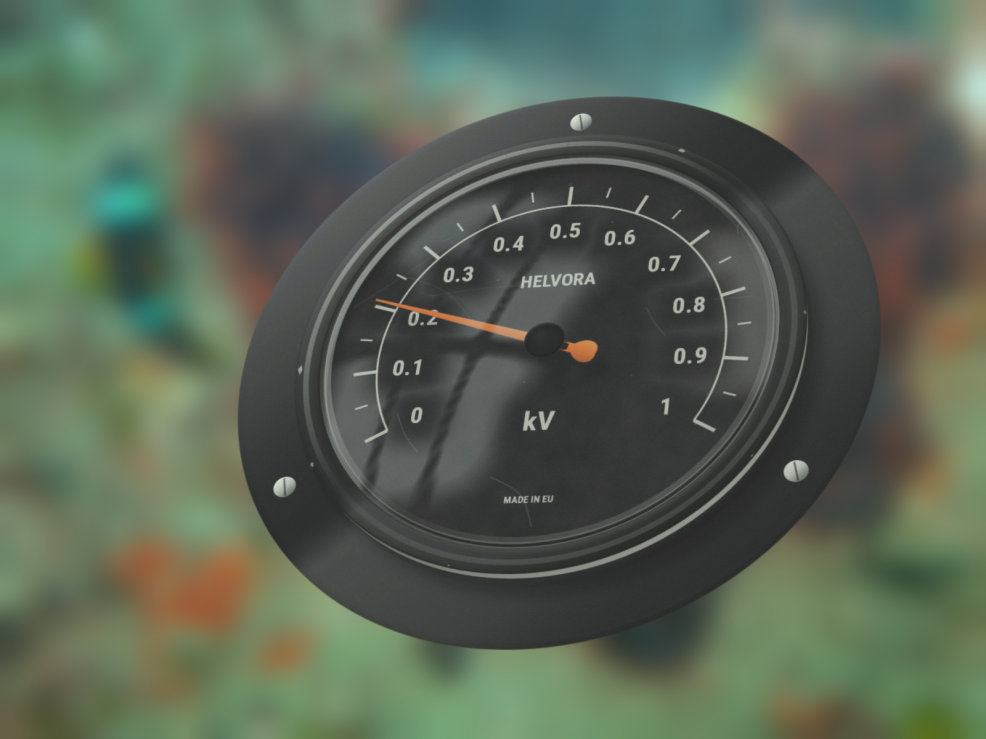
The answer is 0.2 kV
